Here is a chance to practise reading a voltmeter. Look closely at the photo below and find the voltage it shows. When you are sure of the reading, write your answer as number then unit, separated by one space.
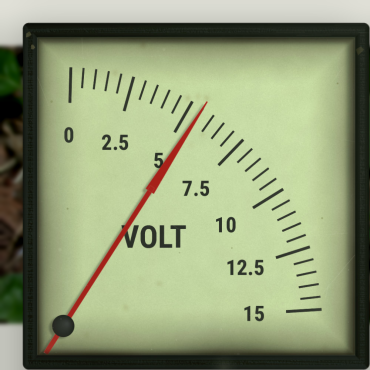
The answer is 5.5 V
